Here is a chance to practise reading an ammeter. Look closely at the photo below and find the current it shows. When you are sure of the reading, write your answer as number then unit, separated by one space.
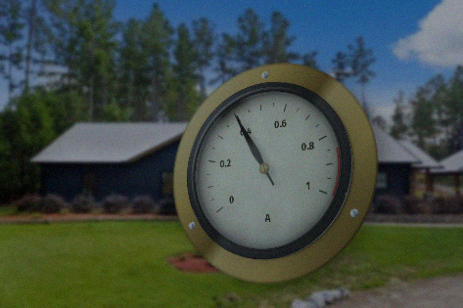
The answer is 0.4 A
